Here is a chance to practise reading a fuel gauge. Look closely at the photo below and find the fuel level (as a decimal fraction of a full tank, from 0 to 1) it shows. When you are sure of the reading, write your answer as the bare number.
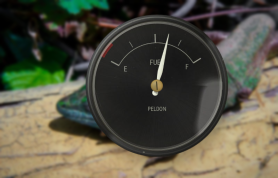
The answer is 0.625
